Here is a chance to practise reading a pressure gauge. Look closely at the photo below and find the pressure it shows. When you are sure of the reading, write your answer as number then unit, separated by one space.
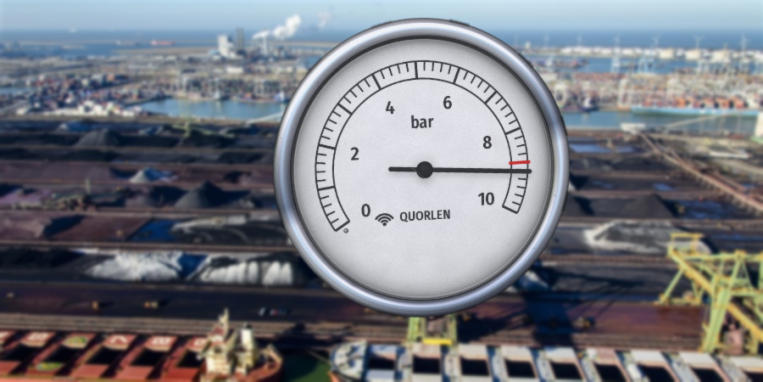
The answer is 9 bar
